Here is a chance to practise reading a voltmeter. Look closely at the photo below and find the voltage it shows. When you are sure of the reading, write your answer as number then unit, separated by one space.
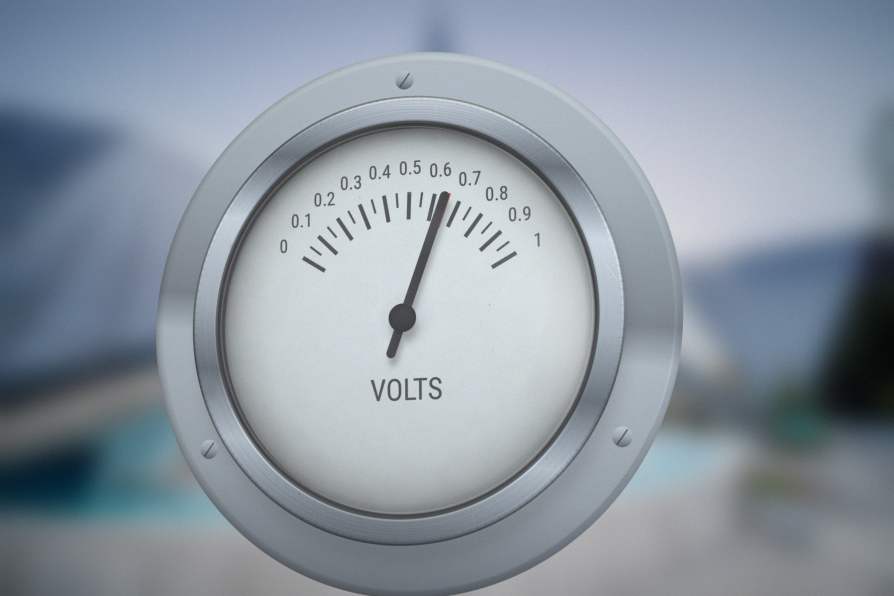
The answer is 0.65 V
